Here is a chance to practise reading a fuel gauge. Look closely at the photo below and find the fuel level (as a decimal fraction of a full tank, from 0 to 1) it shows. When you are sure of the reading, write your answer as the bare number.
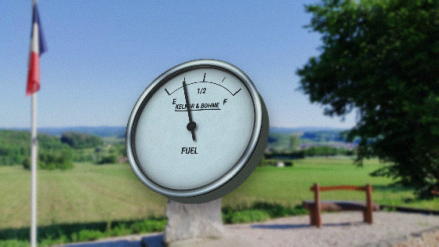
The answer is 0.25
